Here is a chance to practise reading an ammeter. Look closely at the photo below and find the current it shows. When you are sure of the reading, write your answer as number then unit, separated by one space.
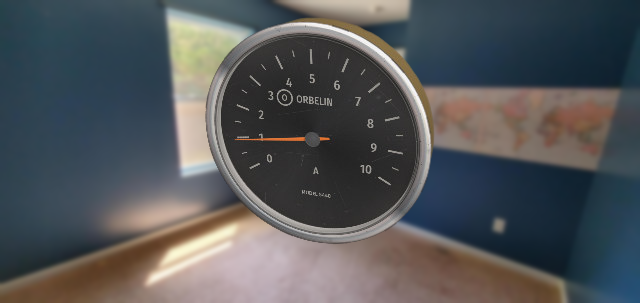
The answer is 1 A
